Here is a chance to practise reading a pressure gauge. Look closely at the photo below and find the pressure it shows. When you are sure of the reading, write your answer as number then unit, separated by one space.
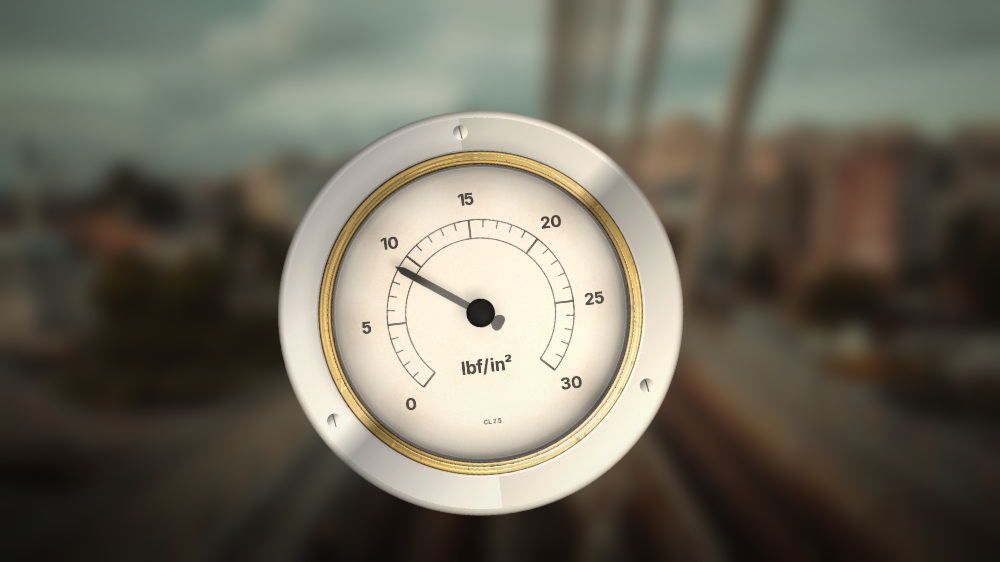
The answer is 9 psi
